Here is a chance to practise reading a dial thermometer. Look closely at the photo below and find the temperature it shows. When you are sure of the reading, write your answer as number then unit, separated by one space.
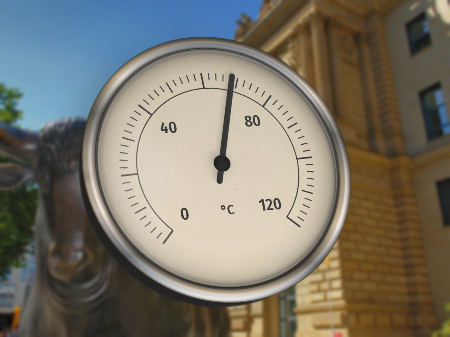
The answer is 68 °C
